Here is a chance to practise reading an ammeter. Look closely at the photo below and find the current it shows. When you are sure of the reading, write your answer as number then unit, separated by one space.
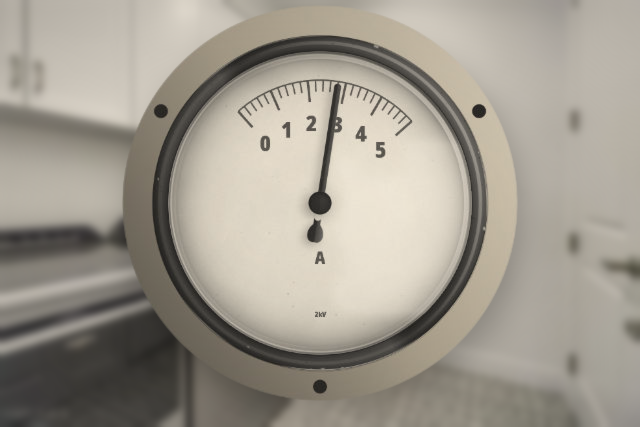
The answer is 2.8 A
